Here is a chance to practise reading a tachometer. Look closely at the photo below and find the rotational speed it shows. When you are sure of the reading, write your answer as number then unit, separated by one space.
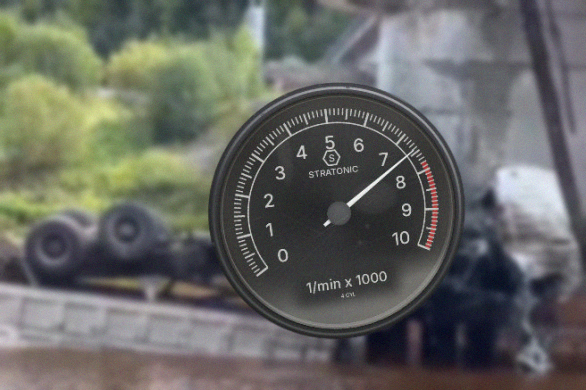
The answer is 7400 rpm
